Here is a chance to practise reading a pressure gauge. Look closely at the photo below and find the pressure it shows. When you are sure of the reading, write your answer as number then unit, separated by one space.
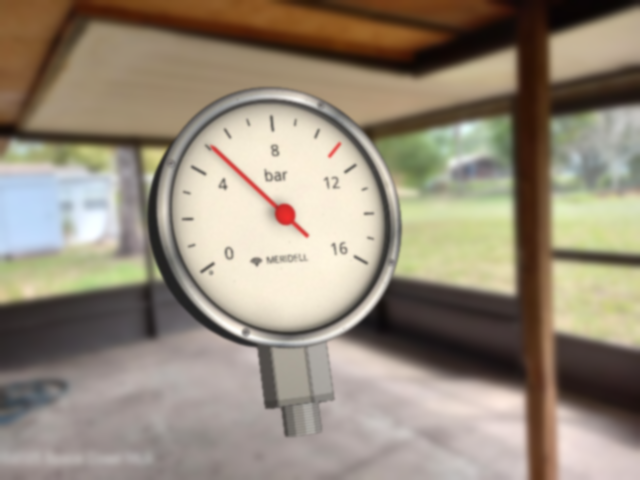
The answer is 5 bar
